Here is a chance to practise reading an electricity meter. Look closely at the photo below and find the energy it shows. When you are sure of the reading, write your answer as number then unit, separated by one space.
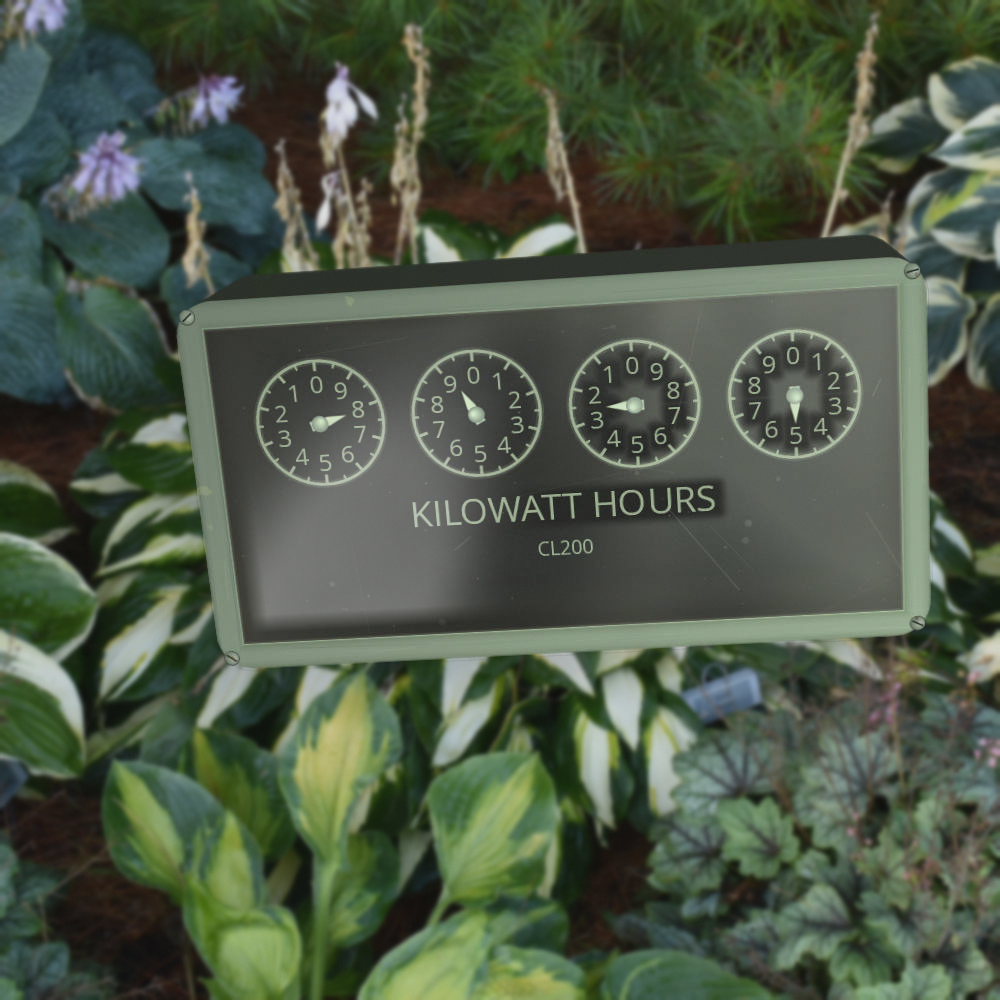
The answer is 7925 kWh
